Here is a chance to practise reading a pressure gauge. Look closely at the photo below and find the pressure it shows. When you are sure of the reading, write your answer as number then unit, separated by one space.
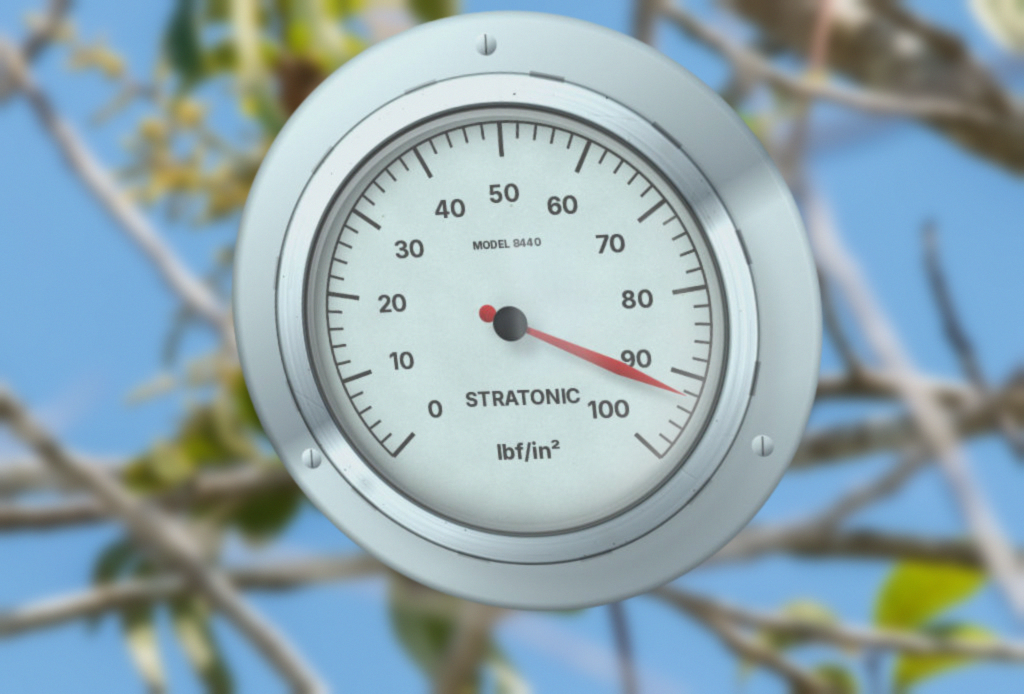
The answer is 92 psi
